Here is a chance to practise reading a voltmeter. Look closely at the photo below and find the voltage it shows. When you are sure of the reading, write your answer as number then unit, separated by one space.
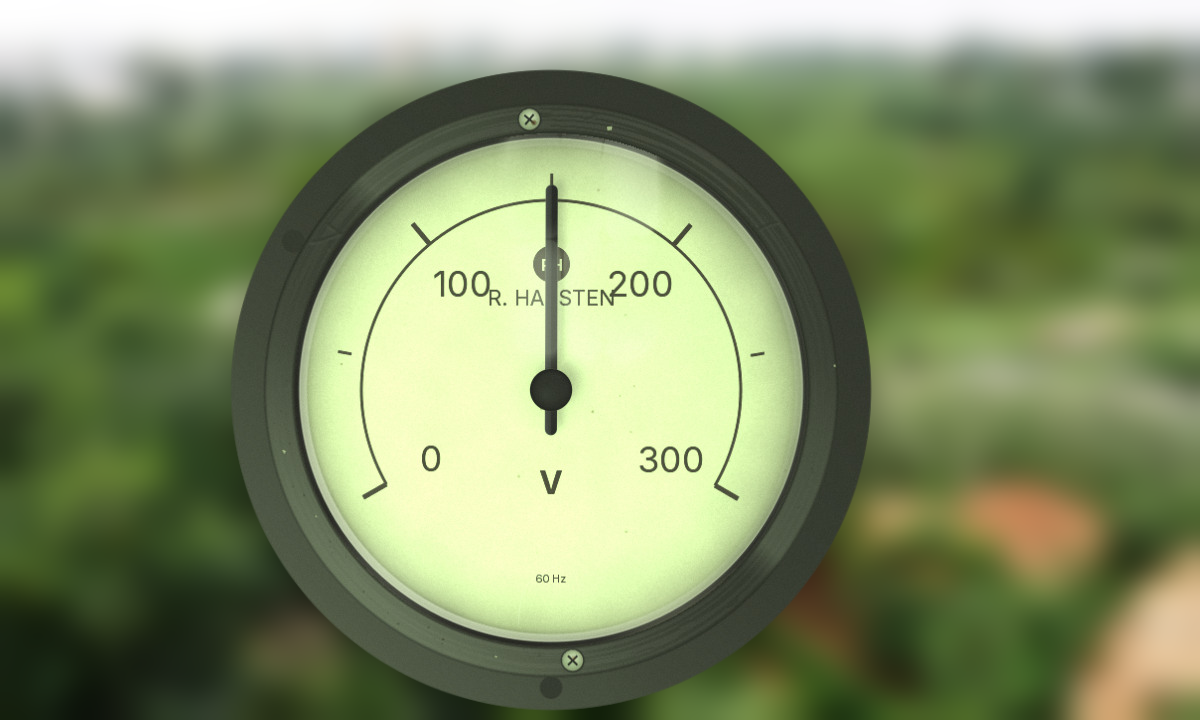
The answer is 150 V
